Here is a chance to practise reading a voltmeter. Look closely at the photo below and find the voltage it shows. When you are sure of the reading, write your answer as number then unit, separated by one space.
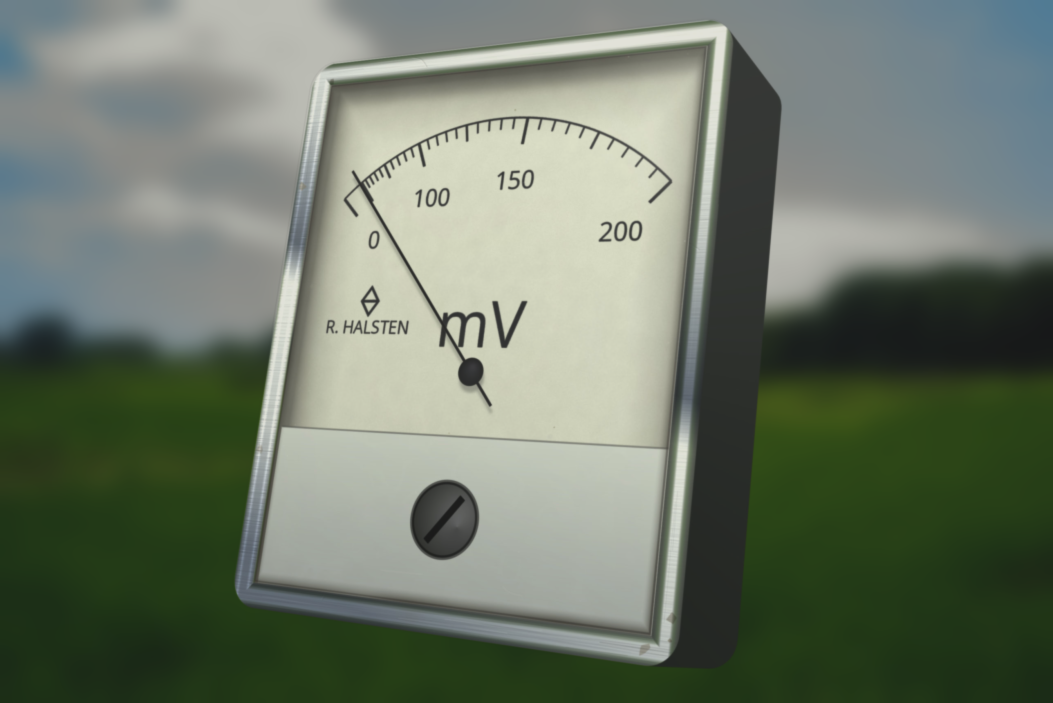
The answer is 50 mV
